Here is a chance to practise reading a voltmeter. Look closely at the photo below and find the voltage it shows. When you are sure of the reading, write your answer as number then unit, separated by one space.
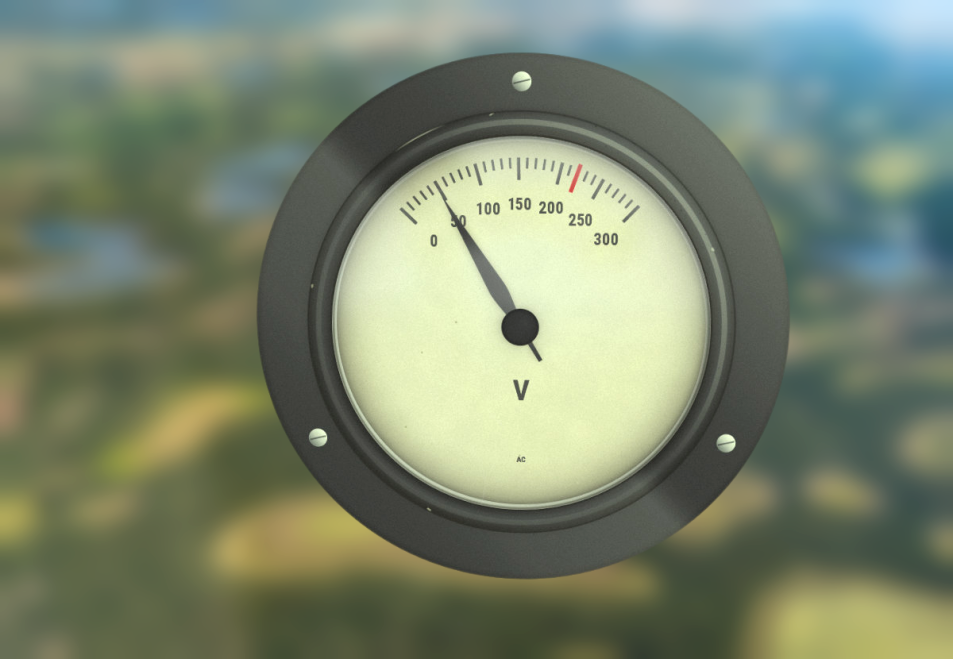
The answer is 50 V
